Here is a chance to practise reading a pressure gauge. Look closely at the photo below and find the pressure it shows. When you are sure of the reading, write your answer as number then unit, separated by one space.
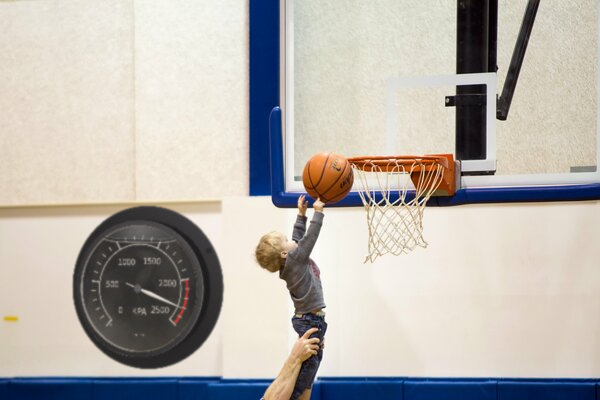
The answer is 2300 kPa
